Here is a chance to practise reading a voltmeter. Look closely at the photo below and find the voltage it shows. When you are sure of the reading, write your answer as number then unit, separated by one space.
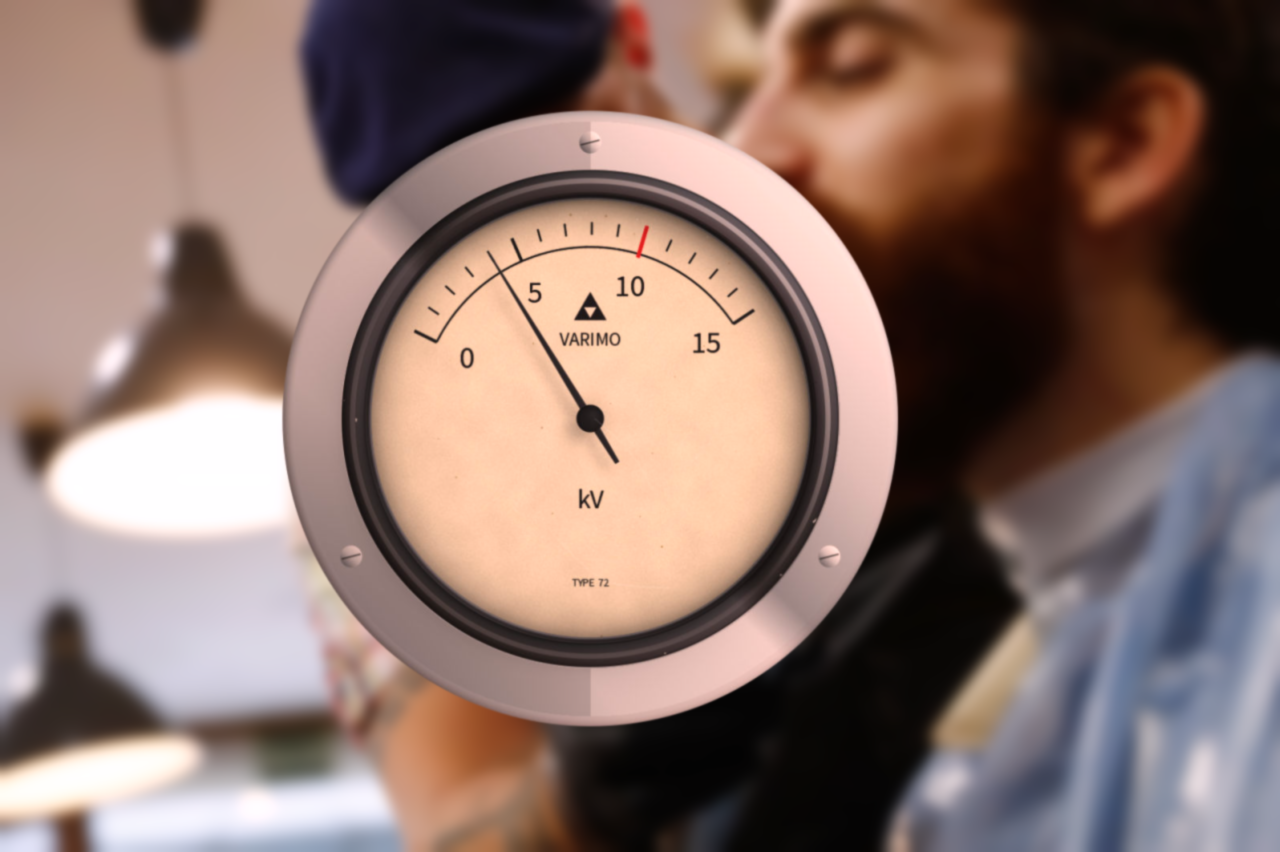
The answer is 4 kV
